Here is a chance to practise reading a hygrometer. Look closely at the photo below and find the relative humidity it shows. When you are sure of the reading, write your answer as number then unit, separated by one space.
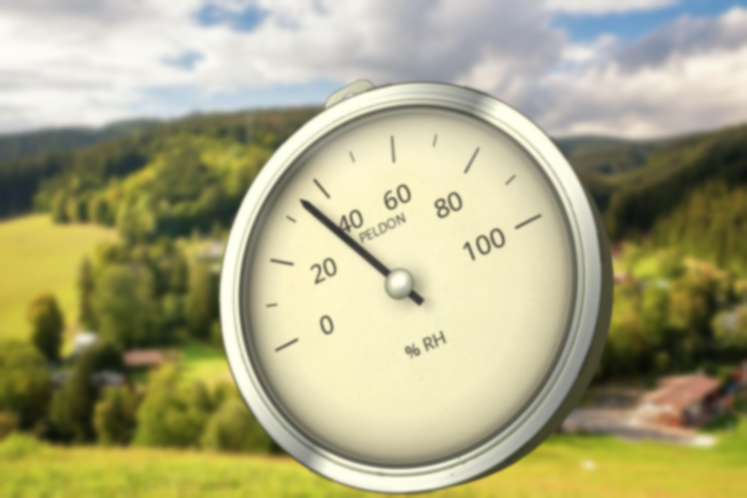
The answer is 35 %
